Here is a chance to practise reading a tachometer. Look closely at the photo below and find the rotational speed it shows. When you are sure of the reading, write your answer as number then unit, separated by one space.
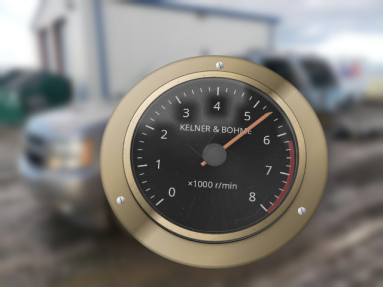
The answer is 5400 rpm
